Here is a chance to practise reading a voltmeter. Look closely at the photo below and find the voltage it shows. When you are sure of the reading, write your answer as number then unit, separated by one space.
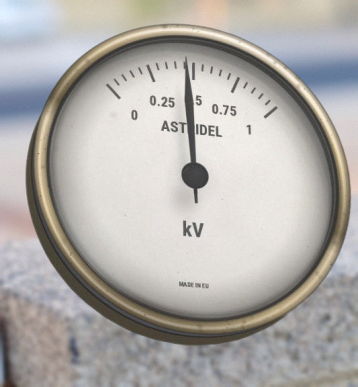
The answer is 0.45 kV
